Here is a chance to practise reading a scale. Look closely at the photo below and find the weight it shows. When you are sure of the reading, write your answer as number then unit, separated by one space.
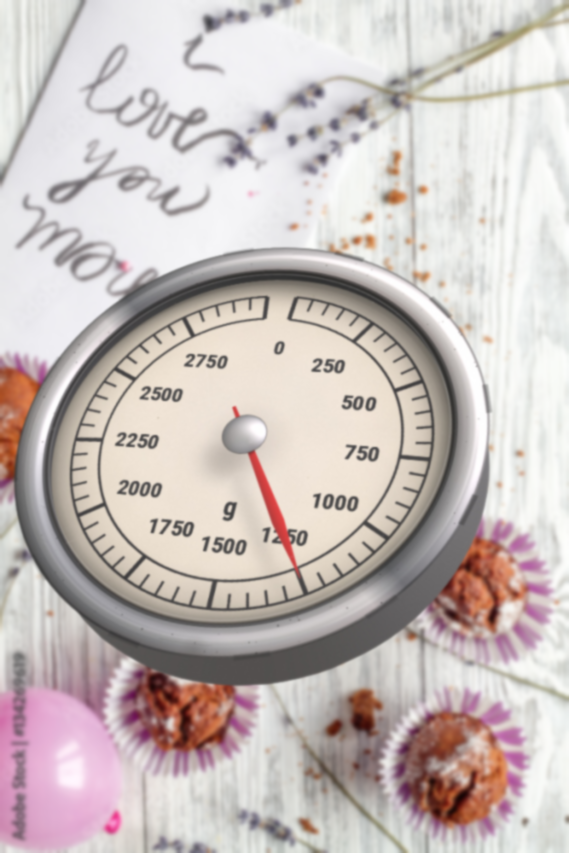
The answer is 1250 g
